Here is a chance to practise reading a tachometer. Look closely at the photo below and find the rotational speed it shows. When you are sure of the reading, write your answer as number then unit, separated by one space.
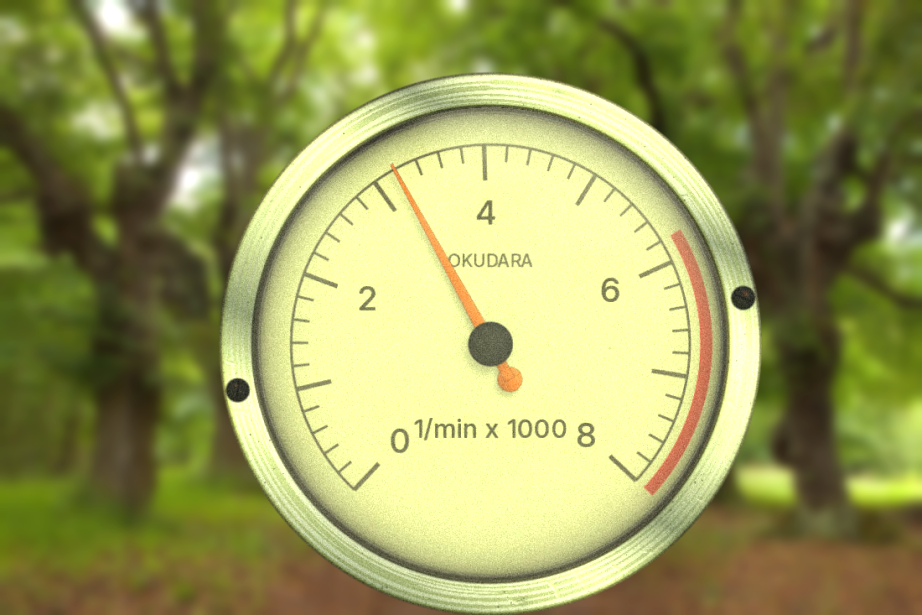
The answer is 3200 rpm
